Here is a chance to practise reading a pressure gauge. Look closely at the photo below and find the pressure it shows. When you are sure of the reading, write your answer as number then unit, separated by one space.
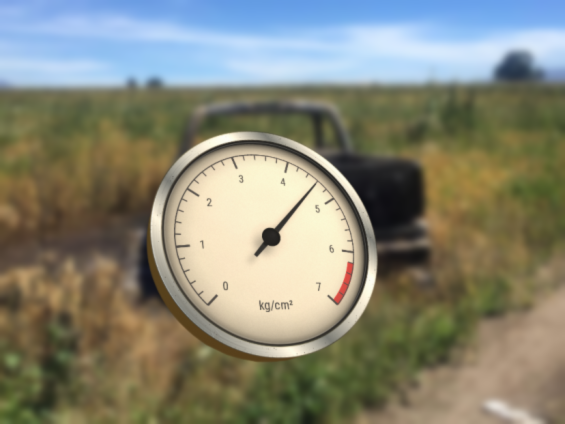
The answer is 4.6 kg/cm²
